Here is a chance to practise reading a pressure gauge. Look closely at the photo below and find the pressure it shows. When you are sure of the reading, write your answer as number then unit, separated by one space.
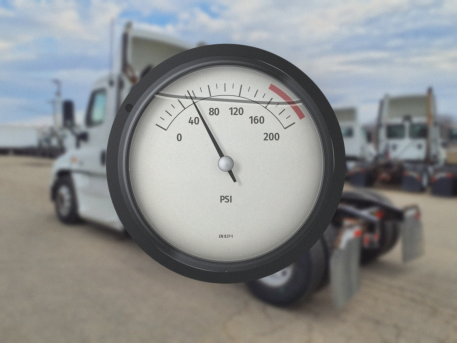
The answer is 55 psi
